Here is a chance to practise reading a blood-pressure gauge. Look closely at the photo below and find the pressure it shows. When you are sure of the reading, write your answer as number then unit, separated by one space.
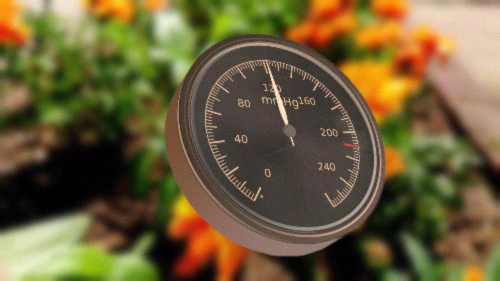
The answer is 120 mmHg
